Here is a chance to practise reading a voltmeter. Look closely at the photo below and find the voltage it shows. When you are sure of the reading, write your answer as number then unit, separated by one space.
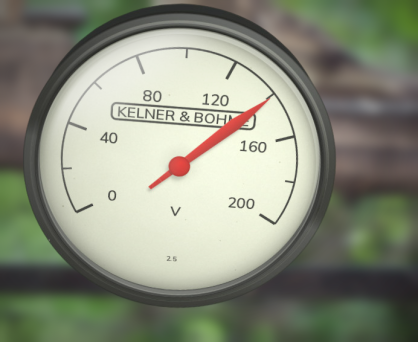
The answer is 140 V
